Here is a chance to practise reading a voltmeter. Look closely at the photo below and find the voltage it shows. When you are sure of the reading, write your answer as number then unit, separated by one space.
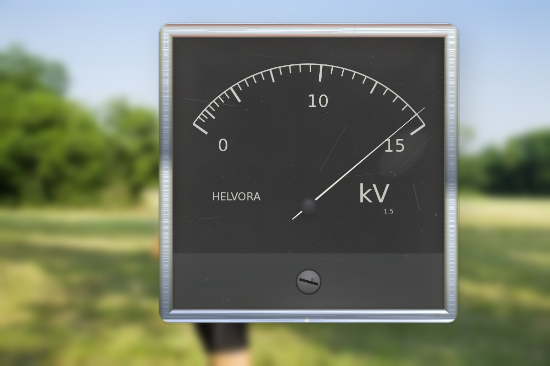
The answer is 14.5 kV
